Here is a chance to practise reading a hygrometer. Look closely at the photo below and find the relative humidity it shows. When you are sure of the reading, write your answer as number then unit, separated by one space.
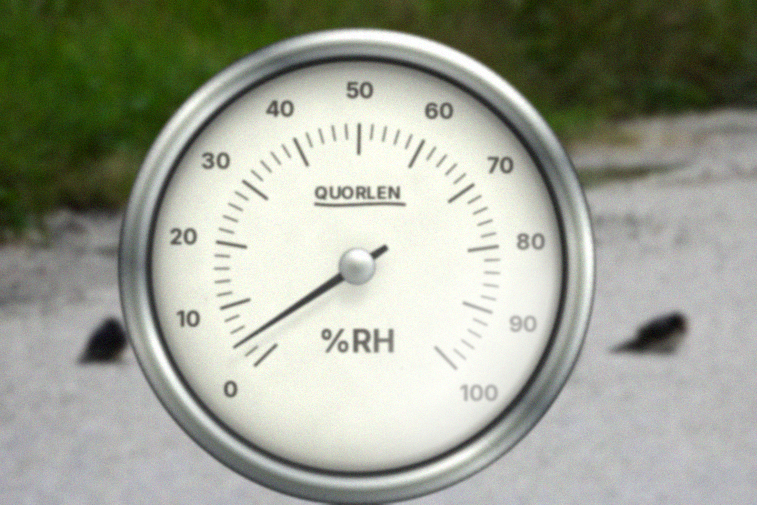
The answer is 4 %
